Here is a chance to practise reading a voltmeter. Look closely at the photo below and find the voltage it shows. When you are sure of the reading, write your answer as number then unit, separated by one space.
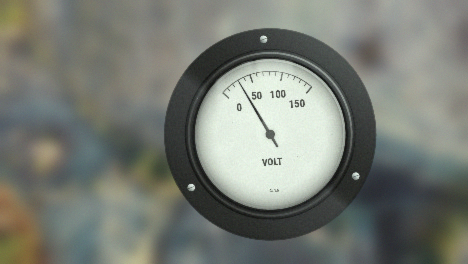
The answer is 30 V
